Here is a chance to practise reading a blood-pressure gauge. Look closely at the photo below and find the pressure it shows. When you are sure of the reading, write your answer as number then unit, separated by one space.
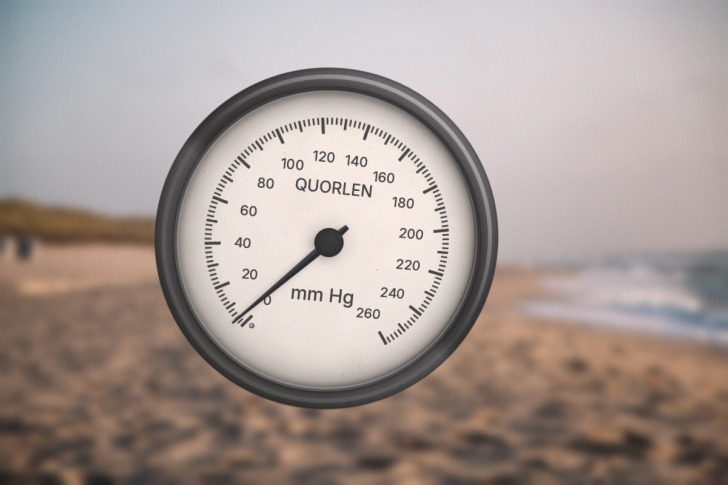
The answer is 4 mmHg
